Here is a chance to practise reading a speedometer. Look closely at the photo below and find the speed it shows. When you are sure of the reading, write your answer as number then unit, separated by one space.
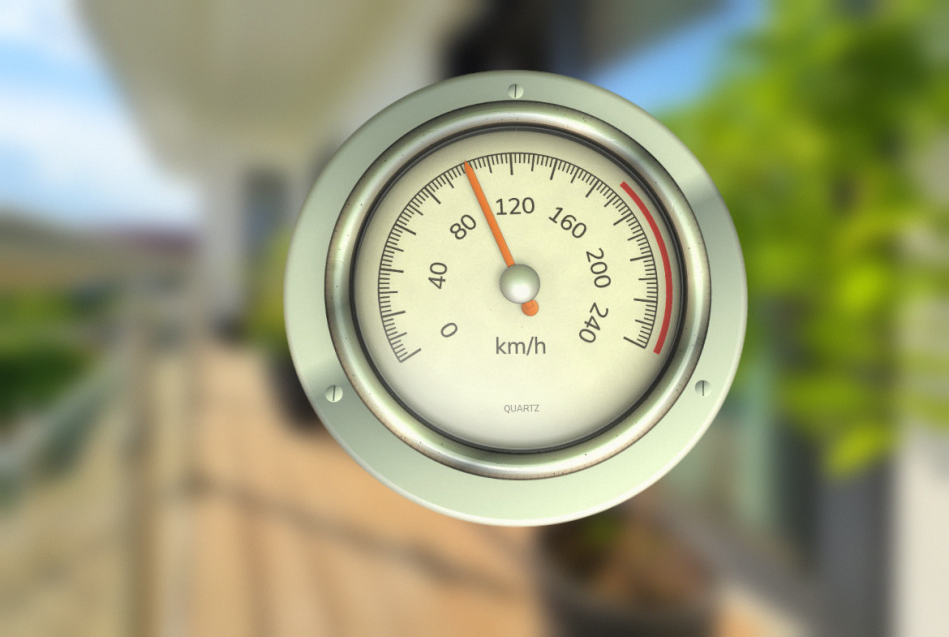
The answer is 100 km/h
